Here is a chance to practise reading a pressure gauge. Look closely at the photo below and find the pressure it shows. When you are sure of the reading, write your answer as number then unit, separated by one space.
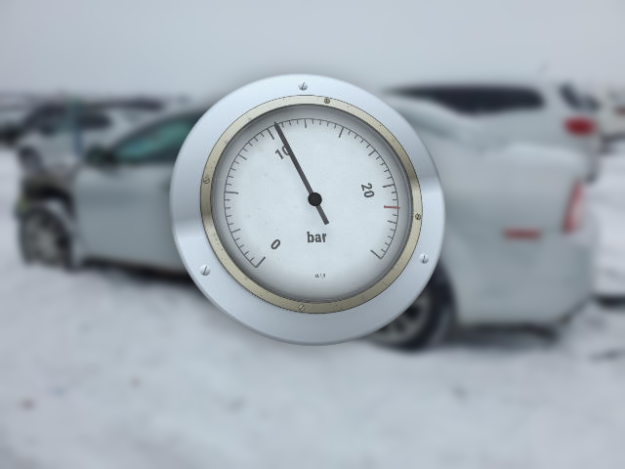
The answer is 10.5 bar
